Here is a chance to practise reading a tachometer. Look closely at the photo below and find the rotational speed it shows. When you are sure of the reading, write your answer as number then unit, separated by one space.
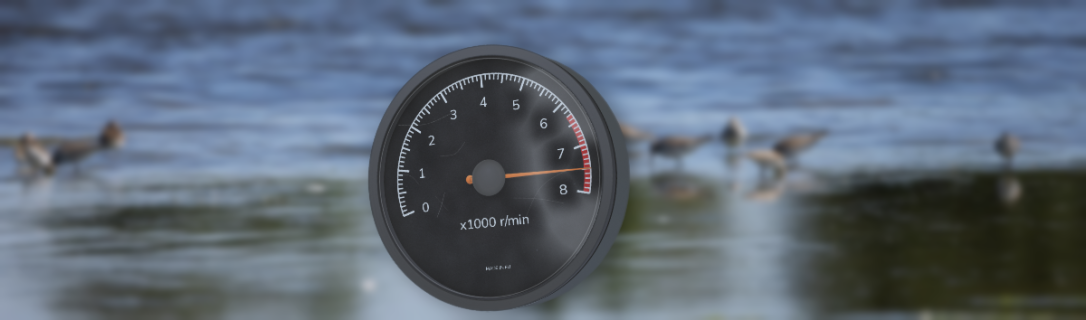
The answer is 7500 rpm
